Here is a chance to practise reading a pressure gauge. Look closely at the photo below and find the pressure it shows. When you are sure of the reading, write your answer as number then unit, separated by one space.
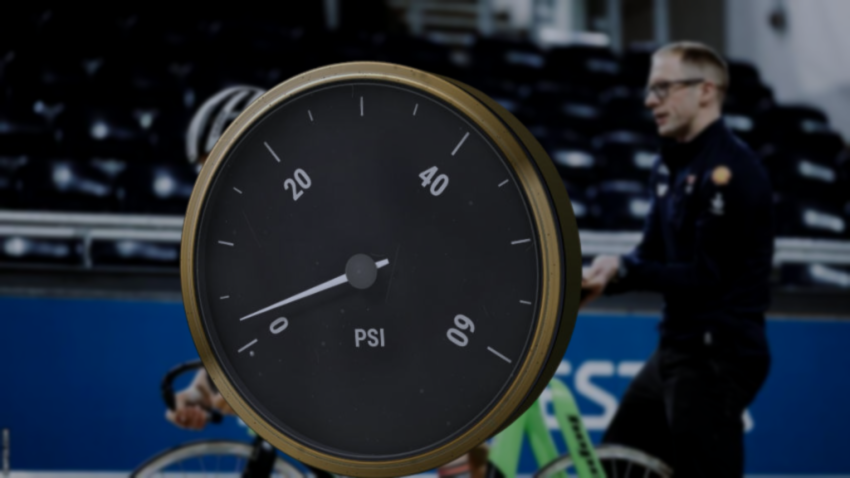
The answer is 2.5 psi
